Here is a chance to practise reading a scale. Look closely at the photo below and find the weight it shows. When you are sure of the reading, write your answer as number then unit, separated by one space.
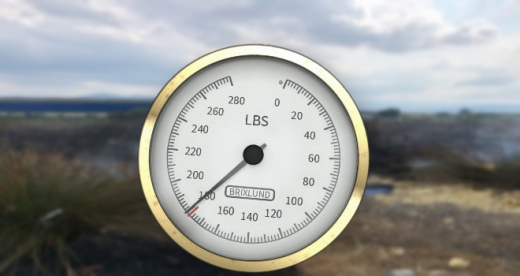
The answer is 180 lb
